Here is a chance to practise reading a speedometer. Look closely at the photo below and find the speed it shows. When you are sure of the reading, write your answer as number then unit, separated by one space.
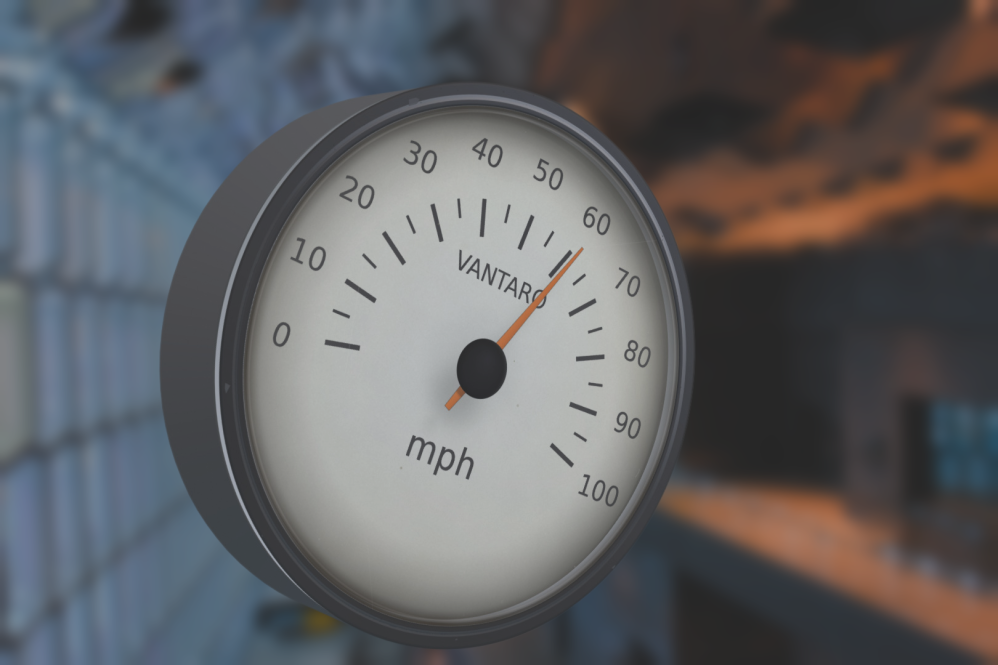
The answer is 60 mph
